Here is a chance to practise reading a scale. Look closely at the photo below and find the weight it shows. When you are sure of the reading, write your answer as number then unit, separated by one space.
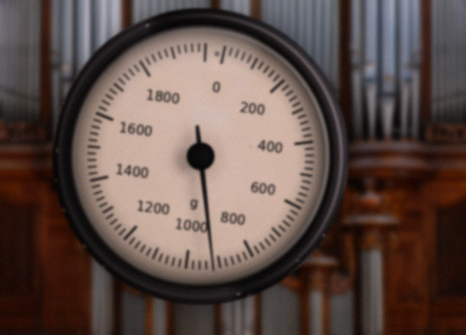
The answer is 920 g
